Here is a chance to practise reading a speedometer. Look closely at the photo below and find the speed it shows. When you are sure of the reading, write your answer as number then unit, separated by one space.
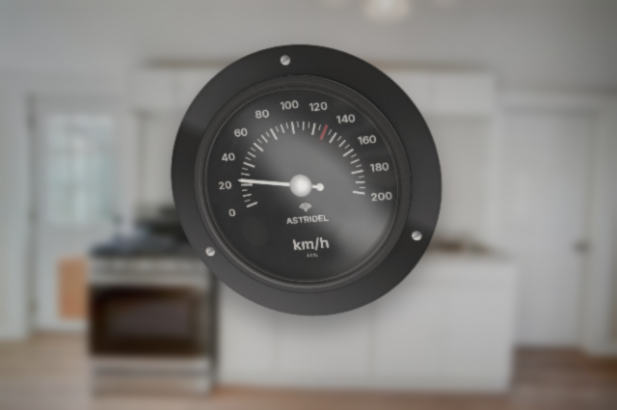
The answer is 25 km/h
